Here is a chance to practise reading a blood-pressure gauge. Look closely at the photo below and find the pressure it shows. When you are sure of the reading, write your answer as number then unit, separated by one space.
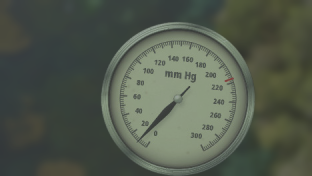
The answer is 10 mmHg
